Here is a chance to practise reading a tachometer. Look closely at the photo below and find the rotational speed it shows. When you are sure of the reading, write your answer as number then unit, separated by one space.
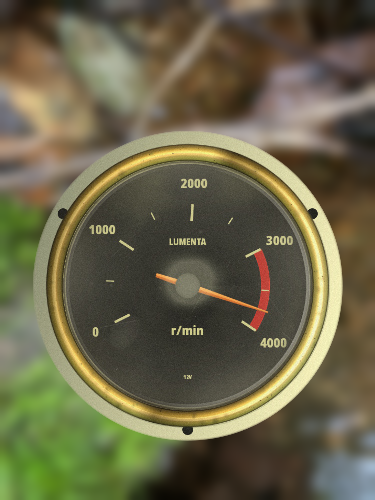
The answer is 3750 rpm
